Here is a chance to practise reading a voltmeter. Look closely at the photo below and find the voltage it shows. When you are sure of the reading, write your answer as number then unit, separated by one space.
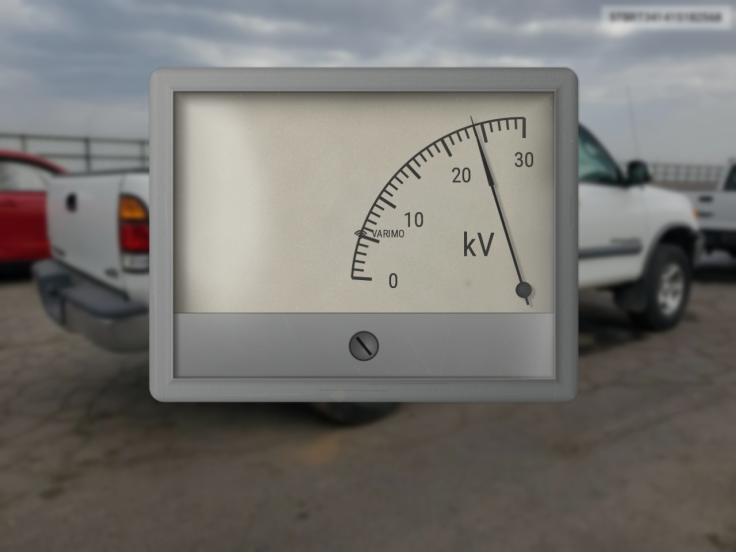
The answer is 24 kV
